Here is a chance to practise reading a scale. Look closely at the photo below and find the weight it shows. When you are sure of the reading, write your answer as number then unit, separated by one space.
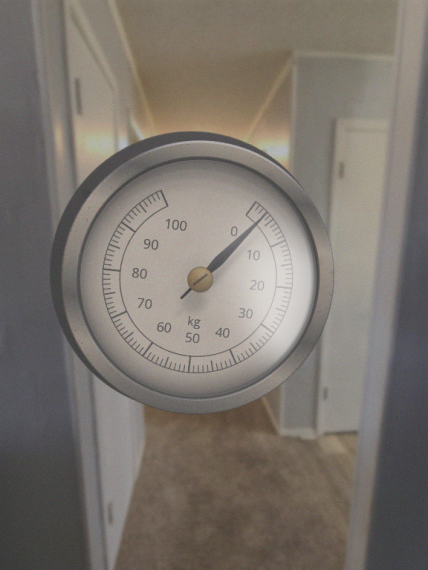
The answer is 3 kg
